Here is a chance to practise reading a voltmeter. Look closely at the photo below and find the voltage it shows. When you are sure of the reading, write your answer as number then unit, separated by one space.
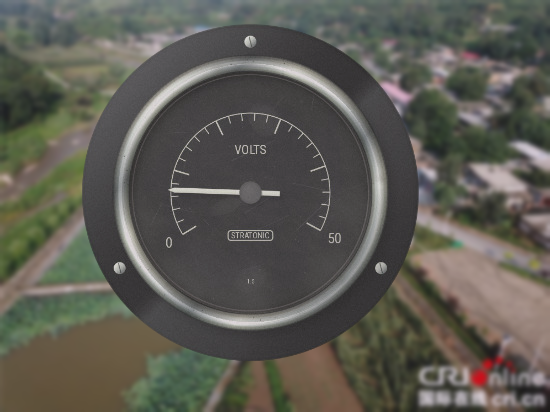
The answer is 7 V
